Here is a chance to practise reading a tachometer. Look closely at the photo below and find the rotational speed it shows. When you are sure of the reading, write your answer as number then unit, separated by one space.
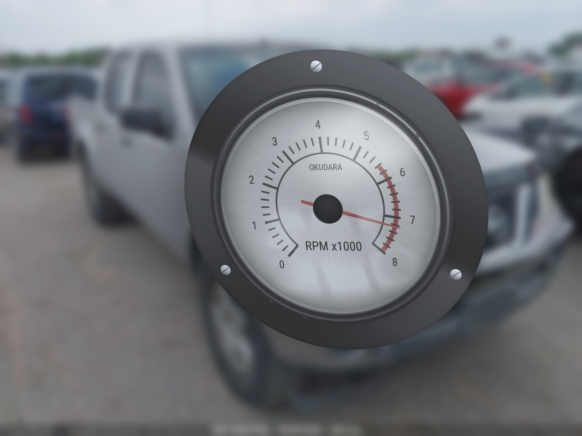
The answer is 7200 rpm
